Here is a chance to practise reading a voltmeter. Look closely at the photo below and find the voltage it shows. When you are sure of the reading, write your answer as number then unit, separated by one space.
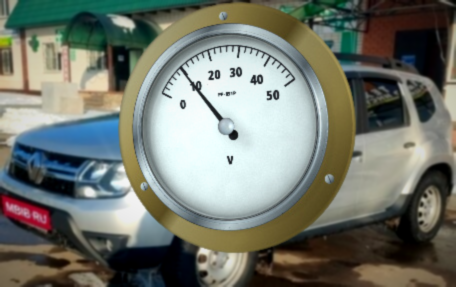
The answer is 10 V
